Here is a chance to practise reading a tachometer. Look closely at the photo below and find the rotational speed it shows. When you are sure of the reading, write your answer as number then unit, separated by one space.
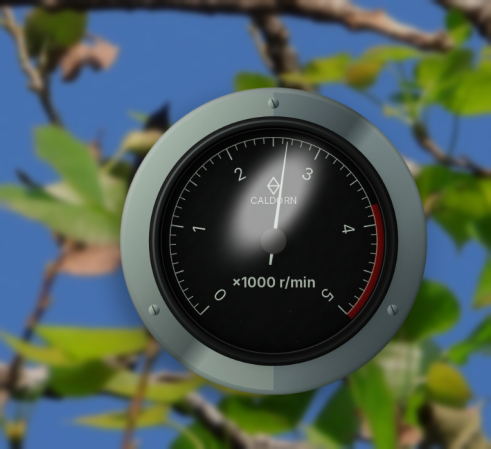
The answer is 2650 rpm
